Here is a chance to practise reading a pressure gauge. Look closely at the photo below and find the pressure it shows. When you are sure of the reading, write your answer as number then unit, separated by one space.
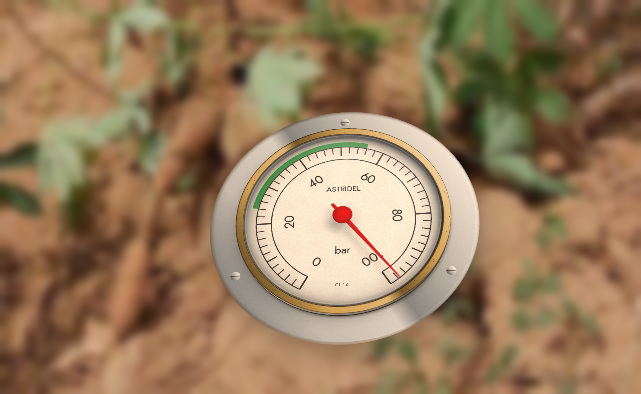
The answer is 98 bar
